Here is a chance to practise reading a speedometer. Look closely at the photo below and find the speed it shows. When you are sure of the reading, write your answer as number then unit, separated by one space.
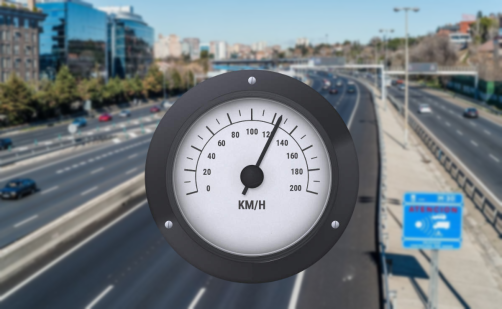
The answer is 125 km/h
